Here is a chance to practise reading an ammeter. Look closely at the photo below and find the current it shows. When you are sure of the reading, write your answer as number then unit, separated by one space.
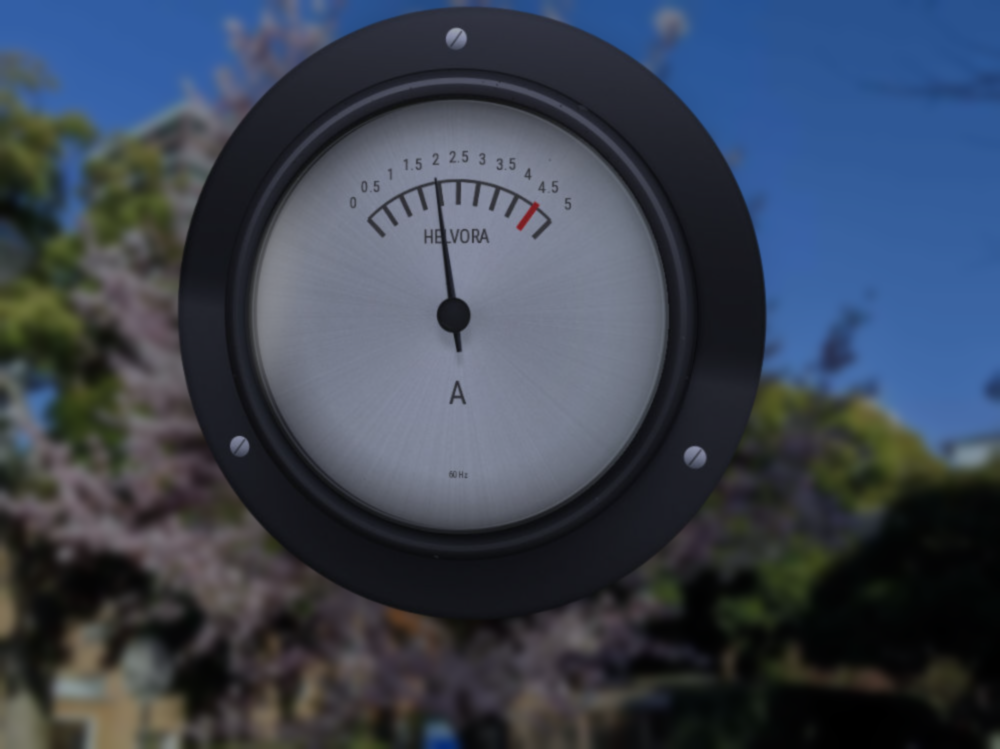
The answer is 2 A
